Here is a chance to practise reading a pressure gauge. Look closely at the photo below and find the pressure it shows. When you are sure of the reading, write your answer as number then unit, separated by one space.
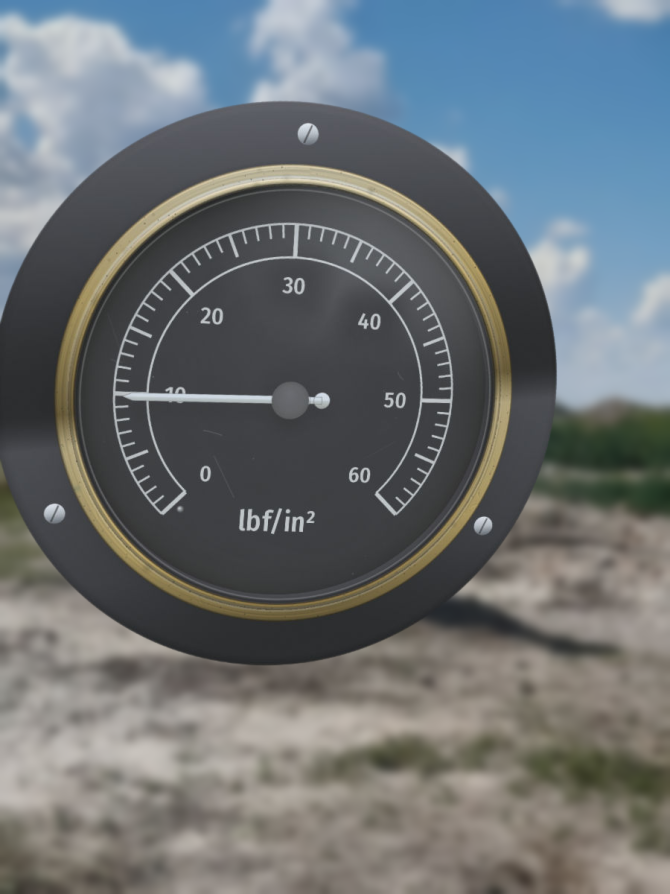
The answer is 10 psi
